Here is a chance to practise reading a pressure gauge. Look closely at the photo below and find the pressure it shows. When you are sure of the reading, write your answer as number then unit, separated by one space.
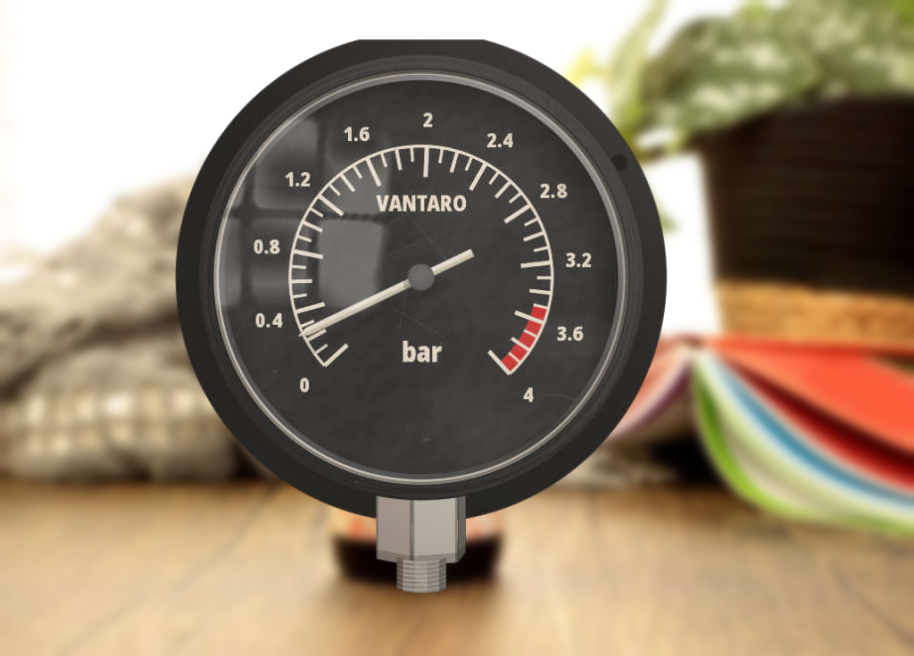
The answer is 0.25 bar
